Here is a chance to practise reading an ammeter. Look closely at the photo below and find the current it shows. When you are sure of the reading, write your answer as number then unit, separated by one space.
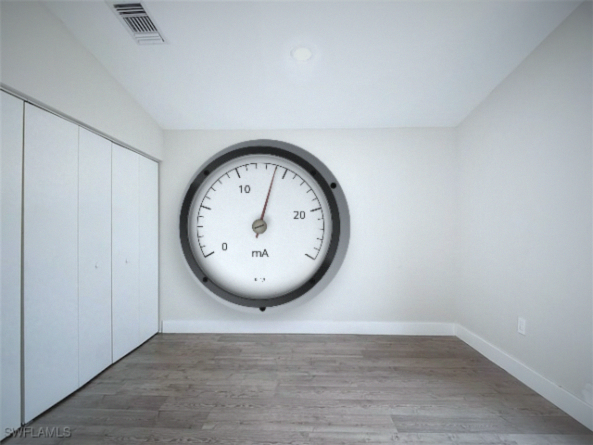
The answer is 14 mA
